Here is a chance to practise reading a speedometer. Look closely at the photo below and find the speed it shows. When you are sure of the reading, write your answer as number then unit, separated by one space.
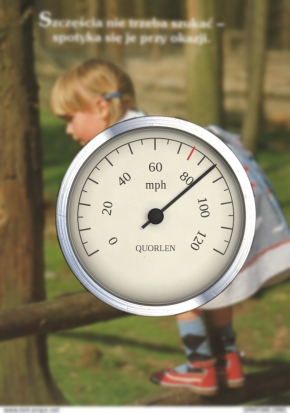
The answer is 85 mph
